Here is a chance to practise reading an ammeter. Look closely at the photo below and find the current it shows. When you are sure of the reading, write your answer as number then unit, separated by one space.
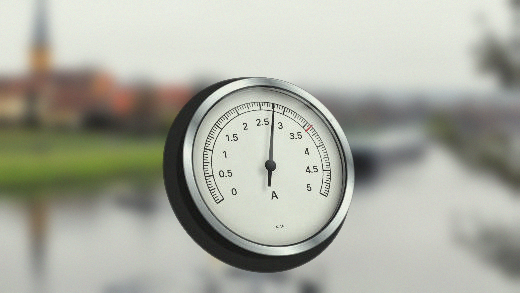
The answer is 2.75 A
